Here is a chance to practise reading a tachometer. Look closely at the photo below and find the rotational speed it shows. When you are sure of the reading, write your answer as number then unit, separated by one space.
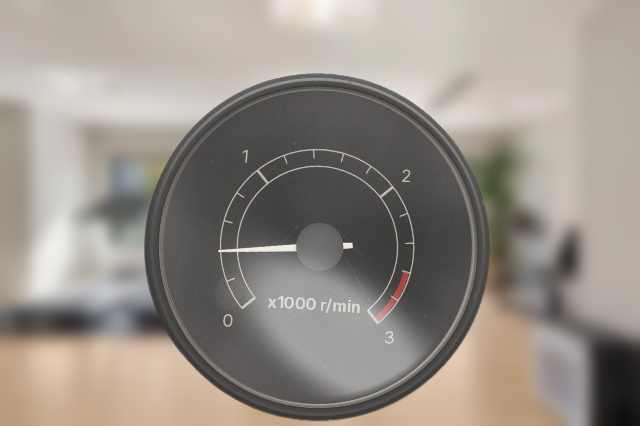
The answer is 400 rpm
